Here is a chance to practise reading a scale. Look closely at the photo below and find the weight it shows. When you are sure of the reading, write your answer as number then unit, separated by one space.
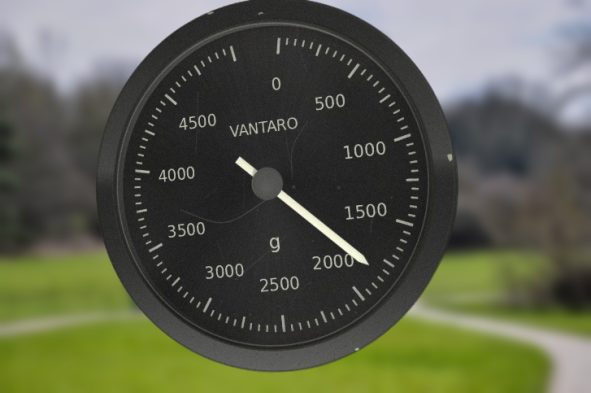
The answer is 1825 g
